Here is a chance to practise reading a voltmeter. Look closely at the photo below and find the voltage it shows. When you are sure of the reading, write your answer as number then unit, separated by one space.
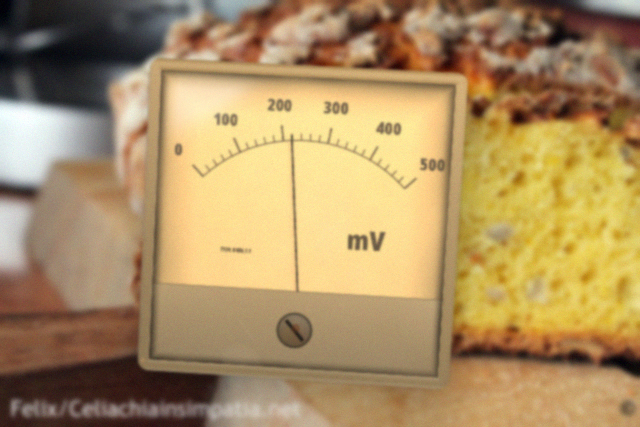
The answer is 220 mV
